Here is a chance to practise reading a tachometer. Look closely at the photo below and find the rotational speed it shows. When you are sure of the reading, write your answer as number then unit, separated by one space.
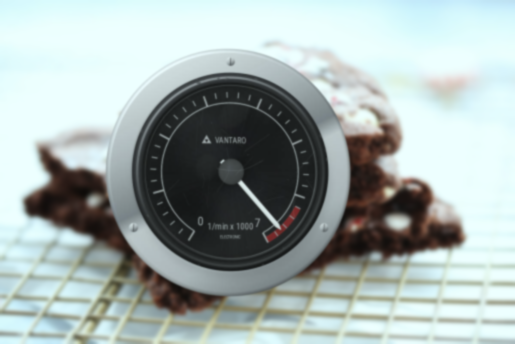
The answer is 6700 rpm
